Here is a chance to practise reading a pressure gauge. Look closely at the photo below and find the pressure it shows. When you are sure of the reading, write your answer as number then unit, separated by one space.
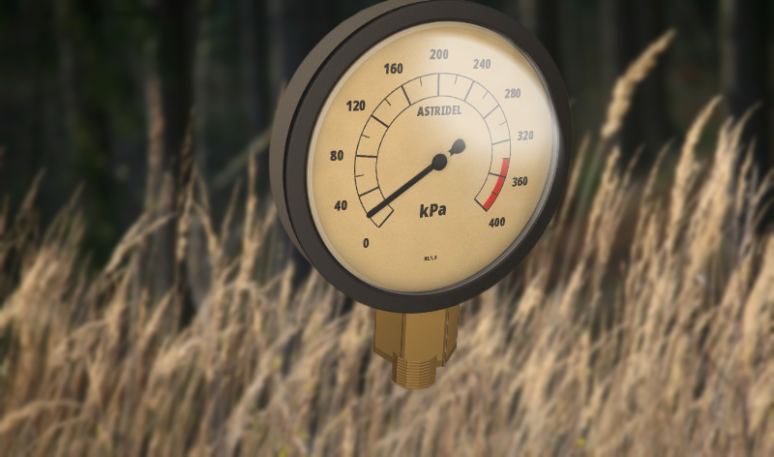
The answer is 20 kPa
